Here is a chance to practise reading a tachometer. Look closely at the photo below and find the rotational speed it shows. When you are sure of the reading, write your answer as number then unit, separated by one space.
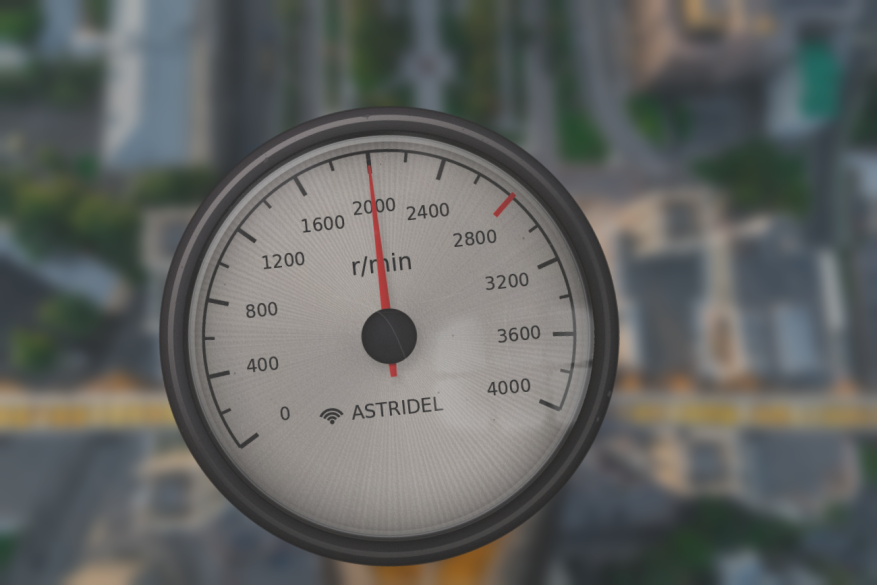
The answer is 2000 rpm
